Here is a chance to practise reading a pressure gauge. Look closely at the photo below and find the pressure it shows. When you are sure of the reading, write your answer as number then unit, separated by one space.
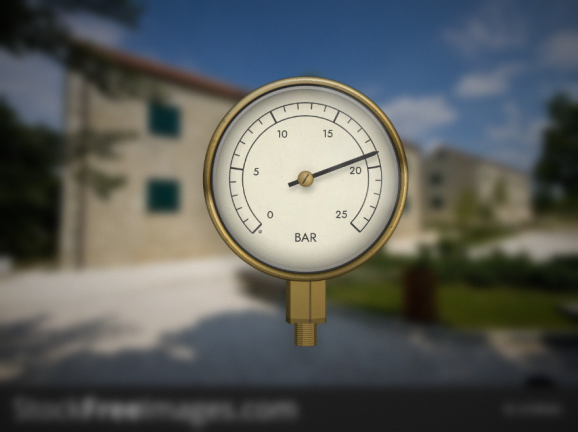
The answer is 19 bar
